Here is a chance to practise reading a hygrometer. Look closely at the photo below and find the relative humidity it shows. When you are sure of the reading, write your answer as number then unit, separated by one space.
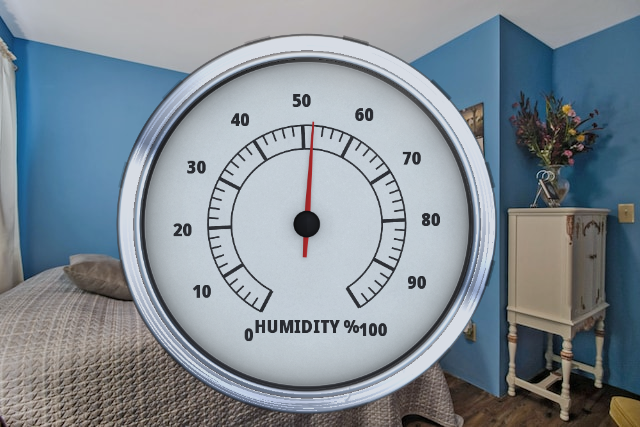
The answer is 52 %
